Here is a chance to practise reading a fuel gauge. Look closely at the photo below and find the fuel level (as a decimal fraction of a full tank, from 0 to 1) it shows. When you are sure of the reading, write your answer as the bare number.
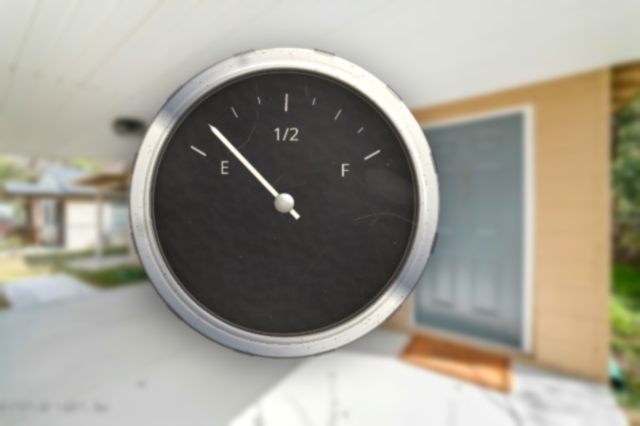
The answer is 0.125
